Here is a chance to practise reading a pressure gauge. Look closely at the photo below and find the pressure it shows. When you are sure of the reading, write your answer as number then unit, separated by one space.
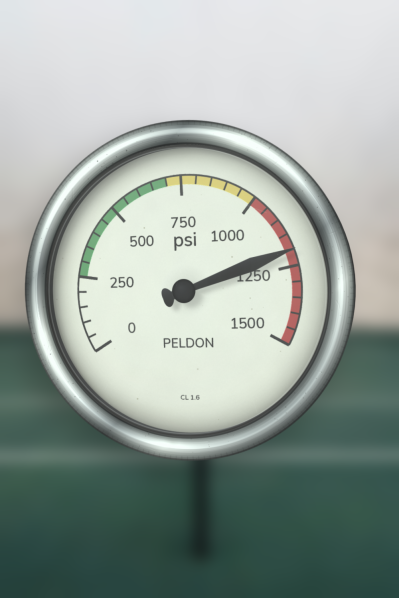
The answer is 1200 psi
